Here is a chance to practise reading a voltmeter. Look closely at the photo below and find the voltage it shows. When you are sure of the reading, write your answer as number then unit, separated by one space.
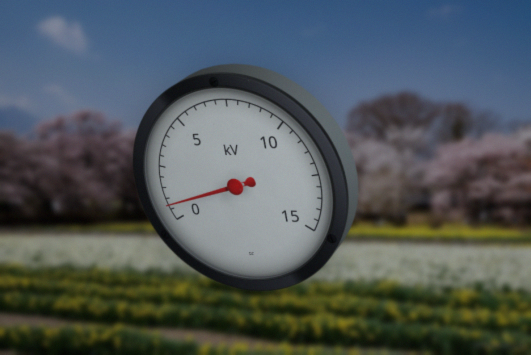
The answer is 0.75 kV
